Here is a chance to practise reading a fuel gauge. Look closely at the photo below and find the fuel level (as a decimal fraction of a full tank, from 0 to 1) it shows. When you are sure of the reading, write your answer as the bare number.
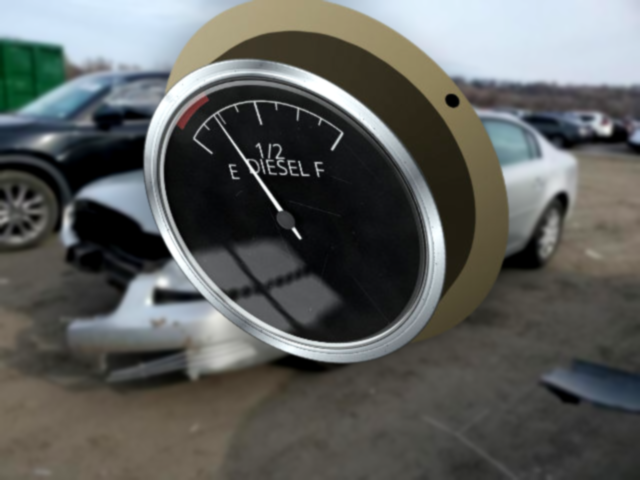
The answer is 0.25
